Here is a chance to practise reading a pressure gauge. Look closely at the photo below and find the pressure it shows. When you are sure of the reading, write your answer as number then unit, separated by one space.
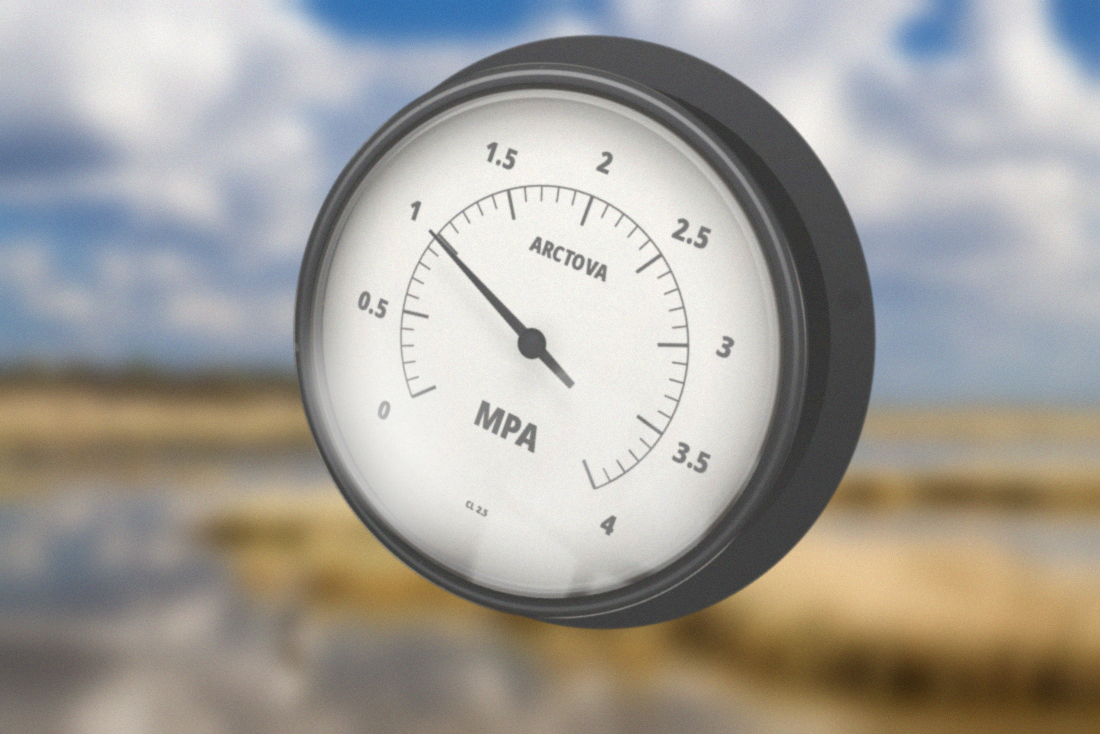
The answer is 1 MPa
